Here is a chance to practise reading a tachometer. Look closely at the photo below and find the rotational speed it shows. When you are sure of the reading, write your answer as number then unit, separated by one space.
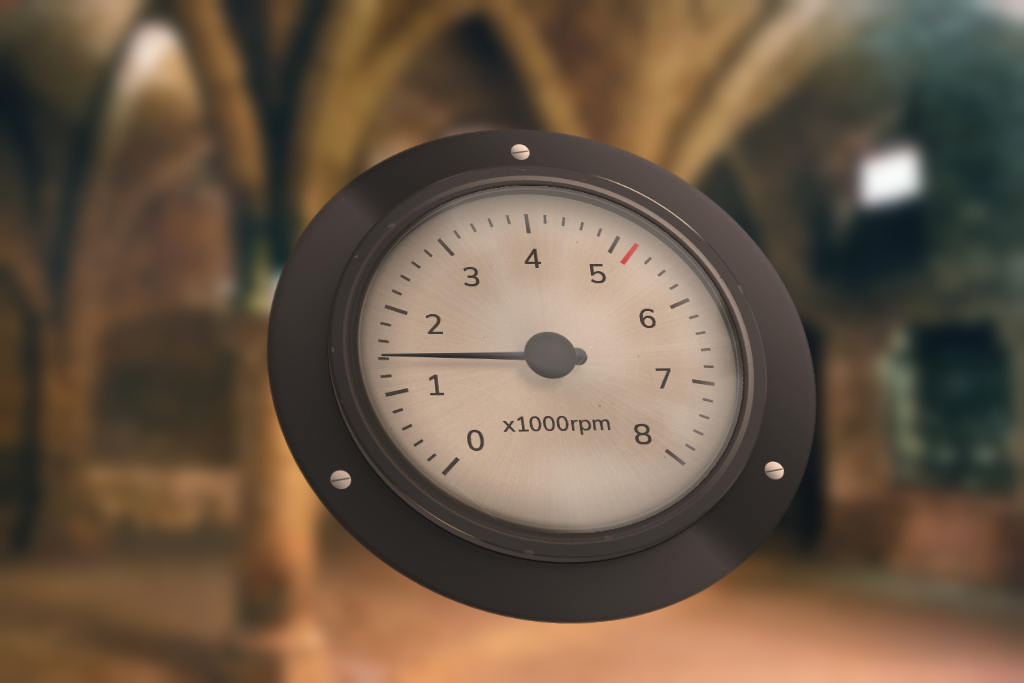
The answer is 1400 rpm
